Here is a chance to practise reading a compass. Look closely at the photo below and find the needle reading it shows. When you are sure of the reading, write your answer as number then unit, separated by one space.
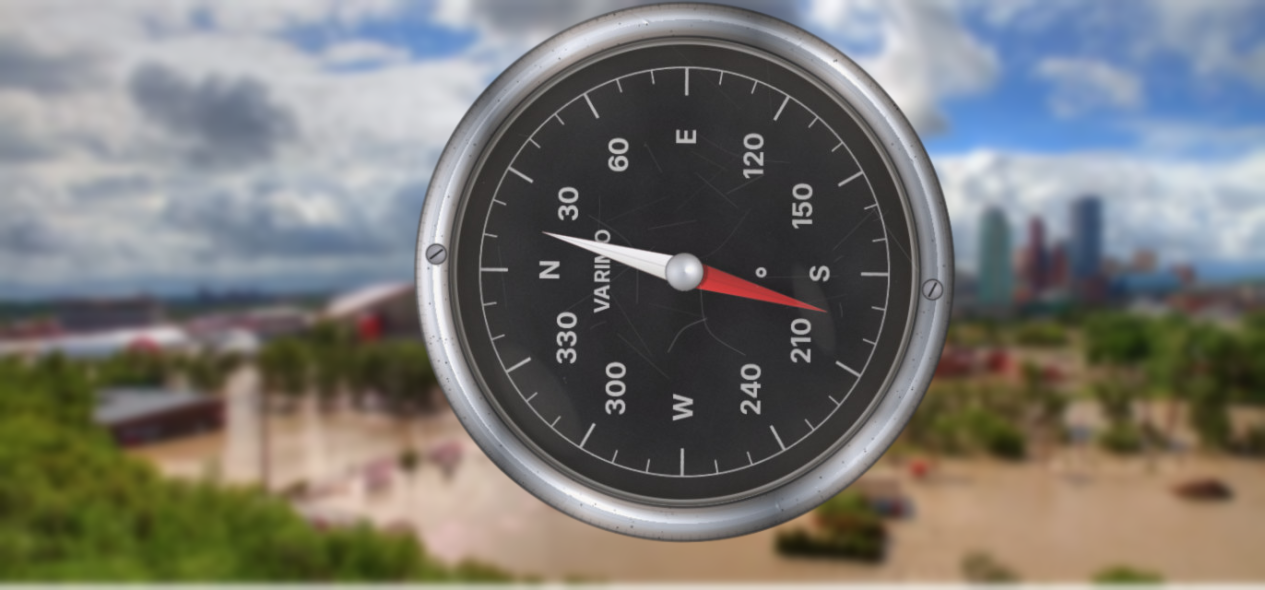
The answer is 195 °
